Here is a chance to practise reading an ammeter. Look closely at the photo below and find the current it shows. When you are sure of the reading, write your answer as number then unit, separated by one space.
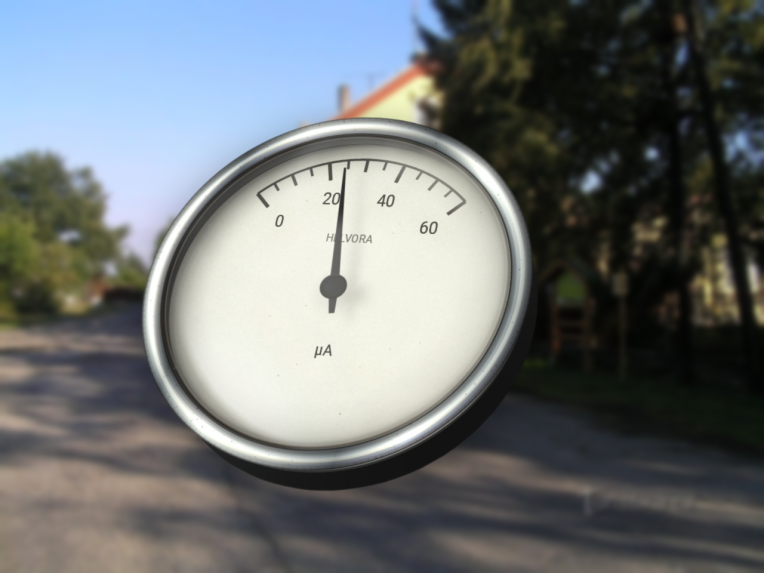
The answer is 25 µA
